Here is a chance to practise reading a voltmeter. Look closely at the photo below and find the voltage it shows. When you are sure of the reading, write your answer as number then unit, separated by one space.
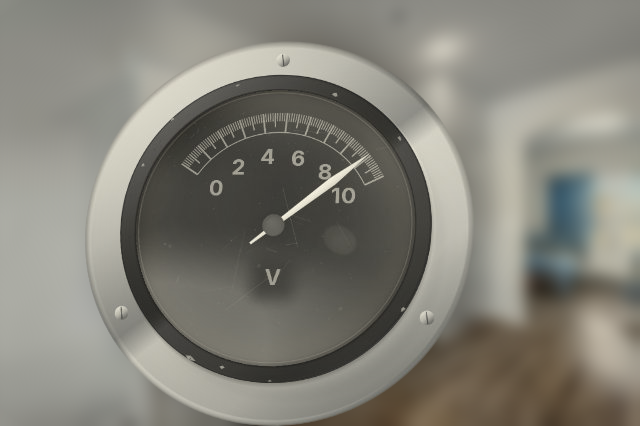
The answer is 9 V
